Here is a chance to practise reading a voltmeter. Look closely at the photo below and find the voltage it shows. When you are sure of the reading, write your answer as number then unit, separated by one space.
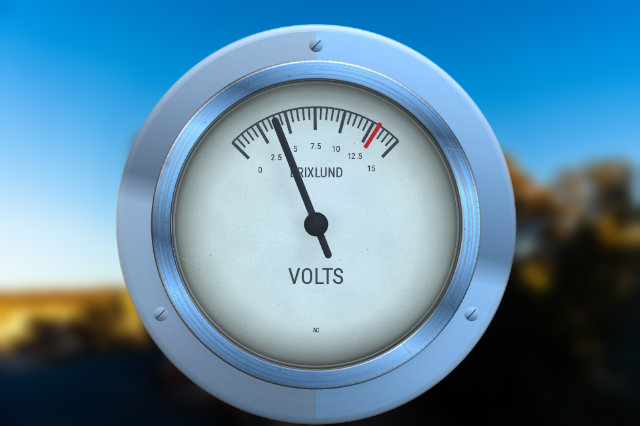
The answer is 4 V
